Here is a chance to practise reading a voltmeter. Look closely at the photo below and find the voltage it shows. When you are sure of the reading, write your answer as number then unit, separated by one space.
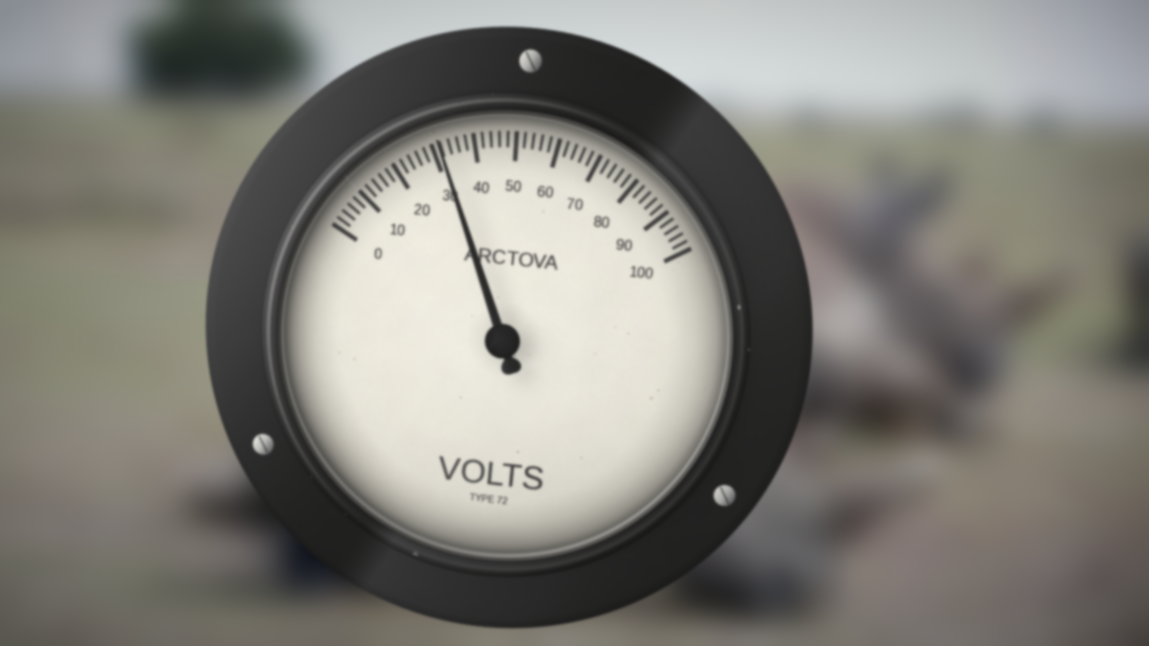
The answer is 32 V
